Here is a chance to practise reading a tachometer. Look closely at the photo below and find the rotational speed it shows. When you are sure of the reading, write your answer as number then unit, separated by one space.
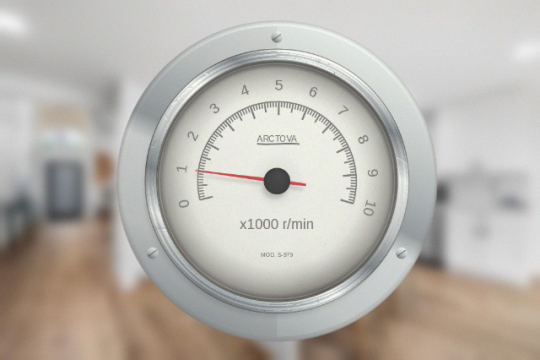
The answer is 1000 rpm
